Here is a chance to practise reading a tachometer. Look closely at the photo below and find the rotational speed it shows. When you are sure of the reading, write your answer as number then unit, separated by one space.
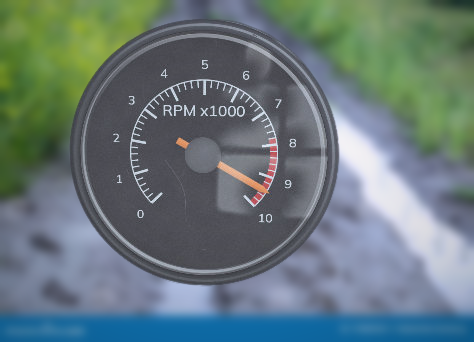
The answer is 9400 rpm
